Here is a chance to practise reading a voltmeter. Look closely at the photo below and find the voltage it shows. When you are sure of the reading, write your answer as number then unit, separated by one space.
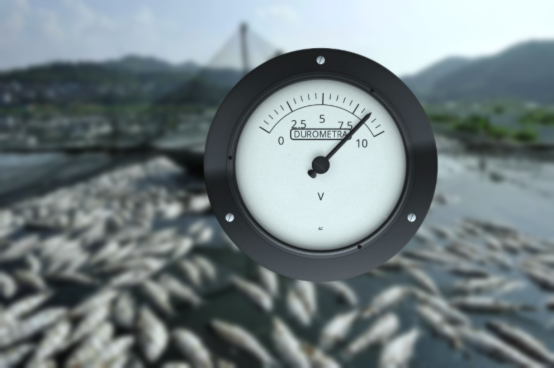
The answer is 8.5 V
